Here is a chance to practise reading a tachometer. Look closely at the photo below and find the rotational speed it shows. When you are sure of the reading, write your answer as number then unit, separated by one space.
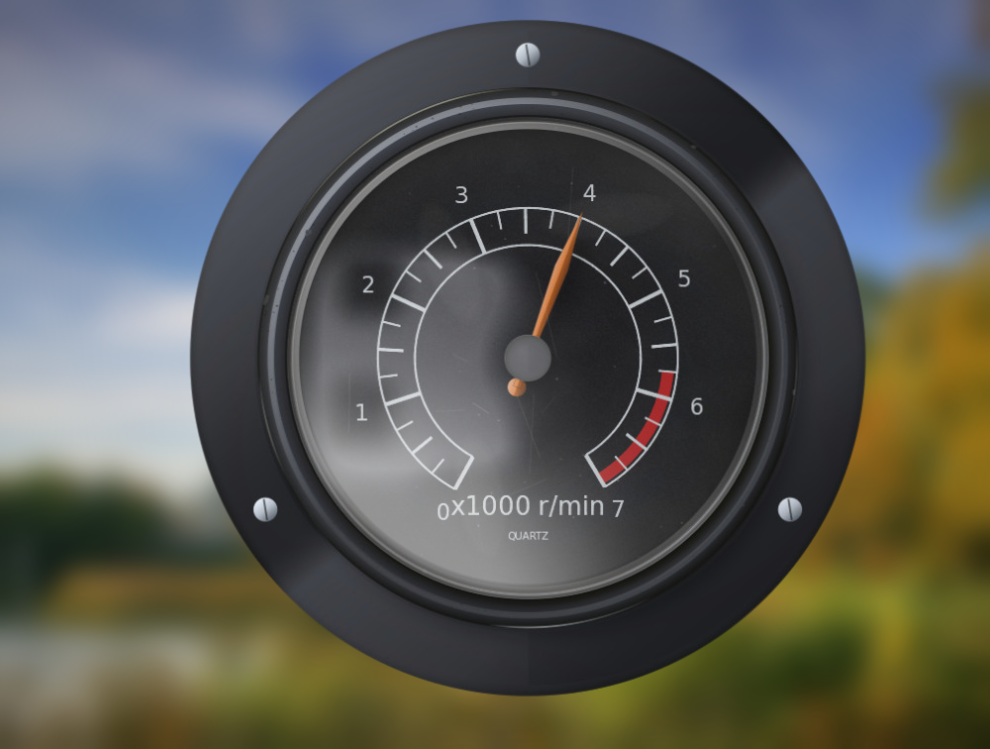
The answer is 4000 rpm
